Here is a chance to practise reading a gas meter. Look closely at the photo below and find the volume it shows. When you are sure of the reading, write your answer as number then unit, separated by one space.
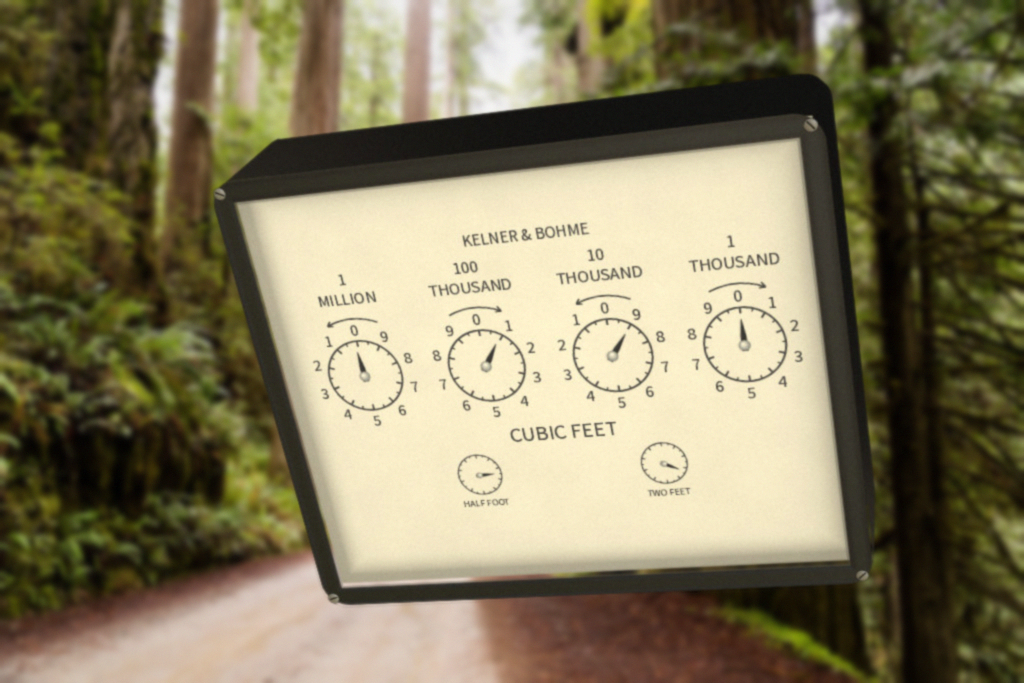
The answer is 9000 ft³
